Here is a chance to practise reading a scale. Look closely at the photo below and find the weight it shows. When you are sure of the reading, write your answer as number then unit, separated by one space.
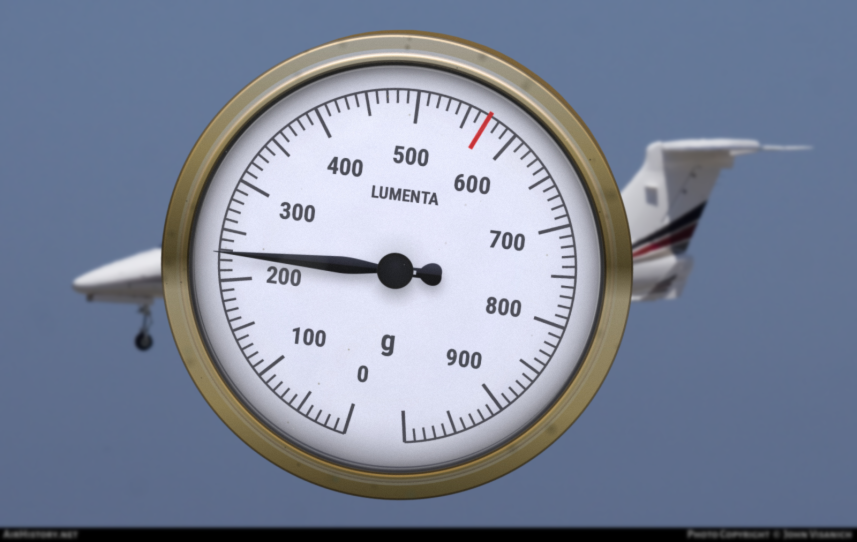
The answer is 230 g
